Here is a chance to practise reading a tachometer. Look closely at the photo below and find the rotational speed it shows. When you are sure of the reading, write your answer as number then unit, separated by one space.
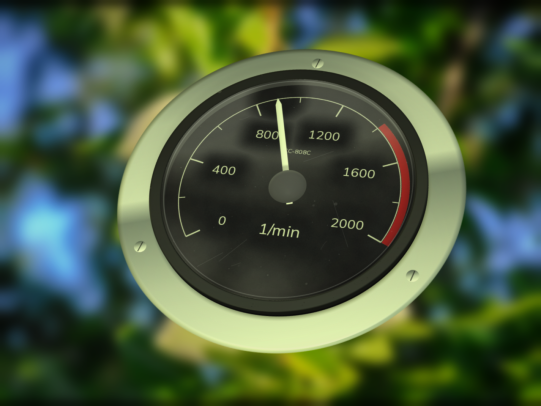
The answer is 900 rpm
